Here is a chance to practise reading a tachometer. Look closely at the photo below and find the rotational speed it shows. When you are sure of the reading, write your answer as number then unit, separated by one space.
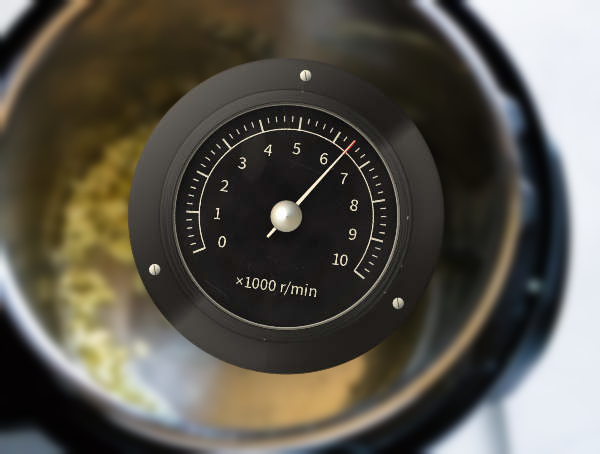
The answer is 6400 rpm
